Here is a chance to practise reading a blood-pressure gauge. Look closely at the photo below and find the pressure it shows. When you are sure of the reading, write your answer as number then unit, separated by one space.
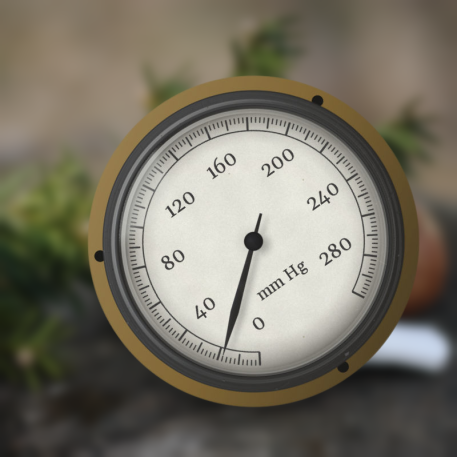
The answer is 18 mmHg
